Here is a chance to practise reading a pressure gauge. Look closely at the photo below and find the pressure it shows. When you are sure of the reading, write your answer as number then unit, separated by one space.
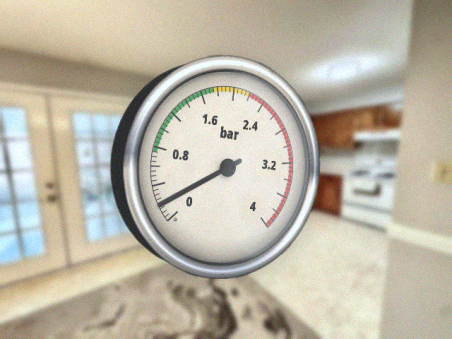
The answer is 0.2 bar
